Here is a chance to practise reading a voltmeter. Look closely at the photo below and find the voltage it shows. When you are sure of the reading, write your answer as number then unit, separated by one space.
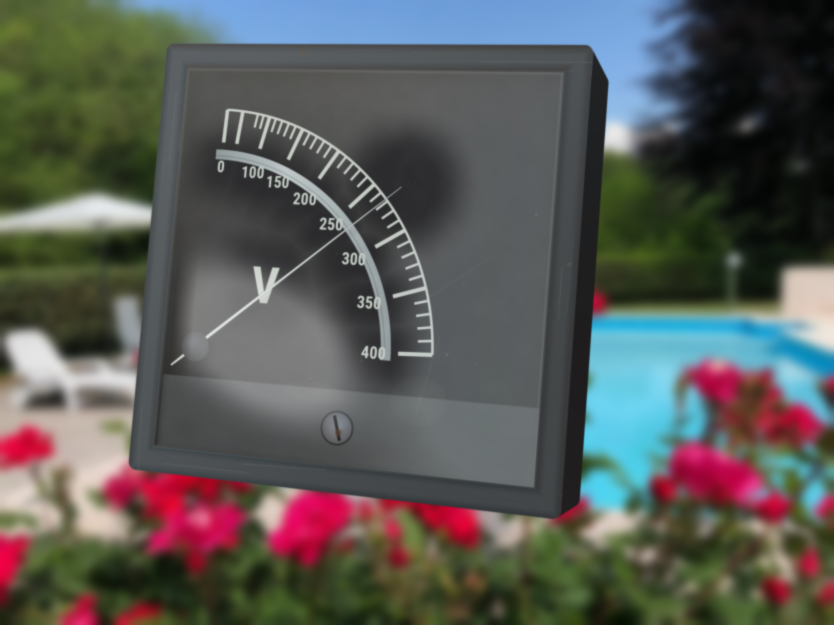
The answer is 270 V
